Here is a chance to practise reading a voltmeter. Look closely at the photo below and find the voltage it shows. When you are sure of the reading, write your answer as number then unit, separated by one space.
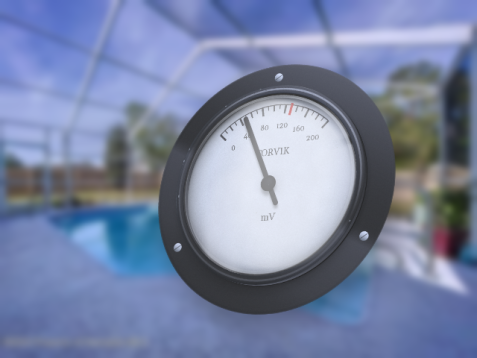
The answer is 50 mV
